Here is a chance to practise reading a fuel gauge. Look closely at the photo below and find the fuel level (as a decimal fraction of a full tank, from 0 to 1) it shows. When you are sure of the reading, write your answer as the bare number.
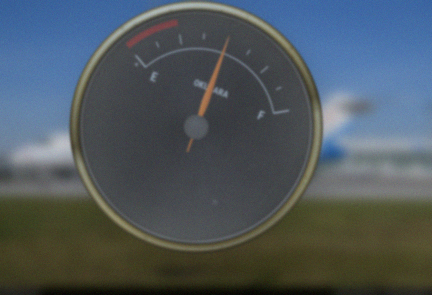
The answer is 0.5
